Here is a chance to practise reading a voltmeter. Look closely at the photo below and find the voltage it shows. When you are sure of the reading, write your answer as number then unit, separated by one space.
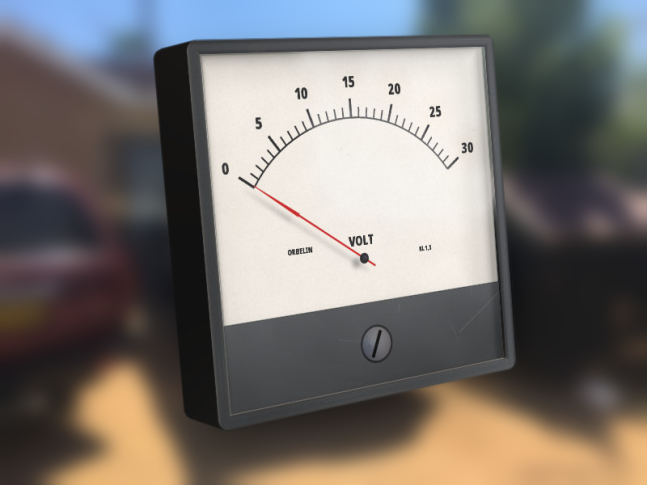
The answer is 0 V
